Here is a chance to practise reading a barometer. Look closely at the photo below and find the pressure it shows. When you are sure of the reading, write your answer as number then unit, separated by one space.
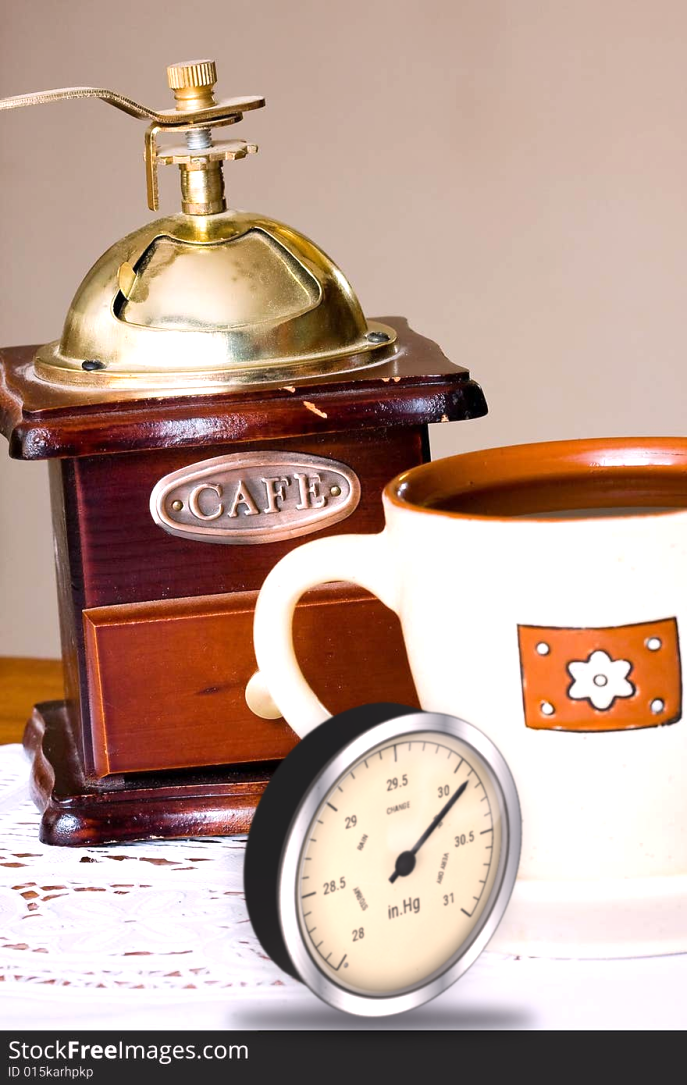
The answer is 30.1 inHg
